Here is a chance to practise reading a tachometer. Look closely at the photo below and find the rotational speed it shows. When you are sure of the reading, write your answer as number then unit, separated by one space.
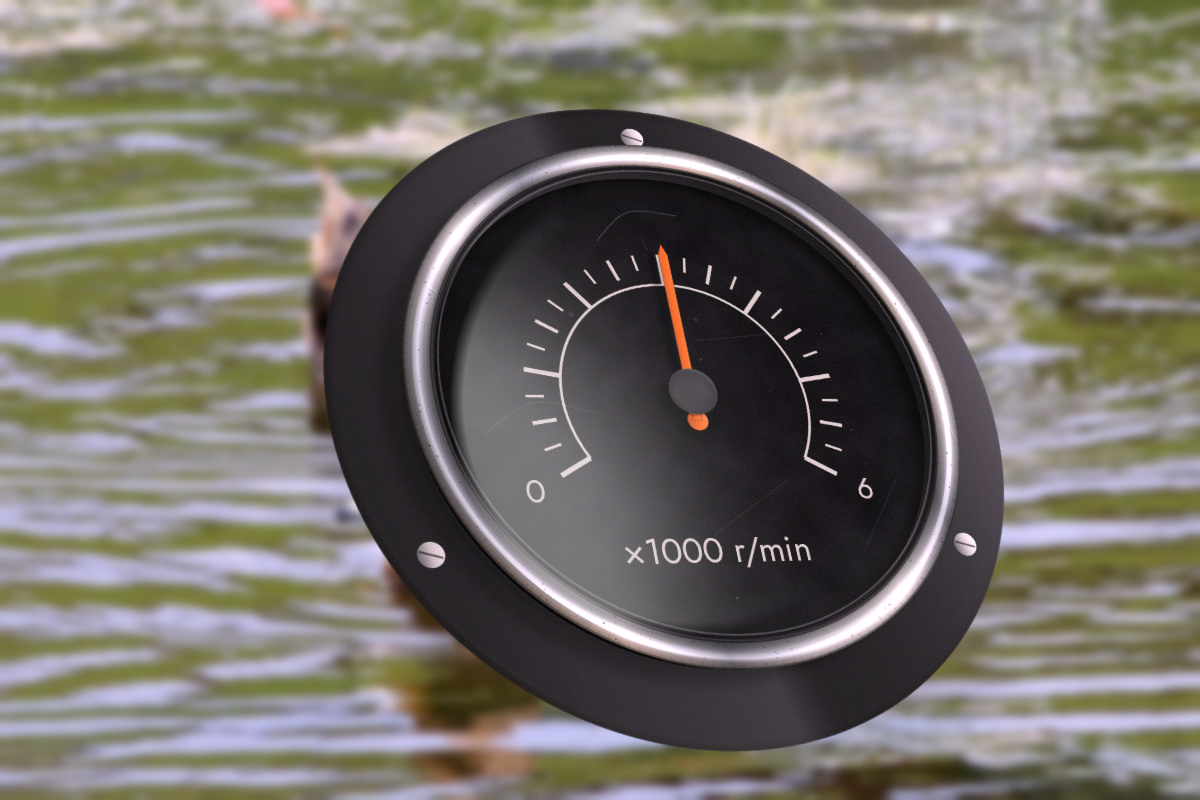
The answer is 3000 rpm
